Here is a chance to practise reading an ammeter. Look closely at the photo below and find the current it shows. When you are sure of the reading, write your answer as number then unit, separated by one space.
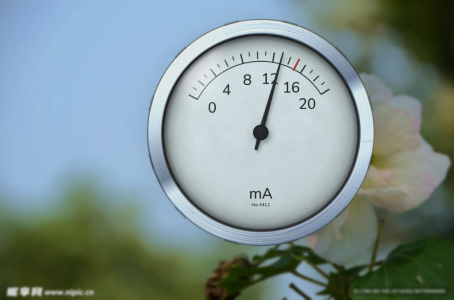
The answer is 13 mA
